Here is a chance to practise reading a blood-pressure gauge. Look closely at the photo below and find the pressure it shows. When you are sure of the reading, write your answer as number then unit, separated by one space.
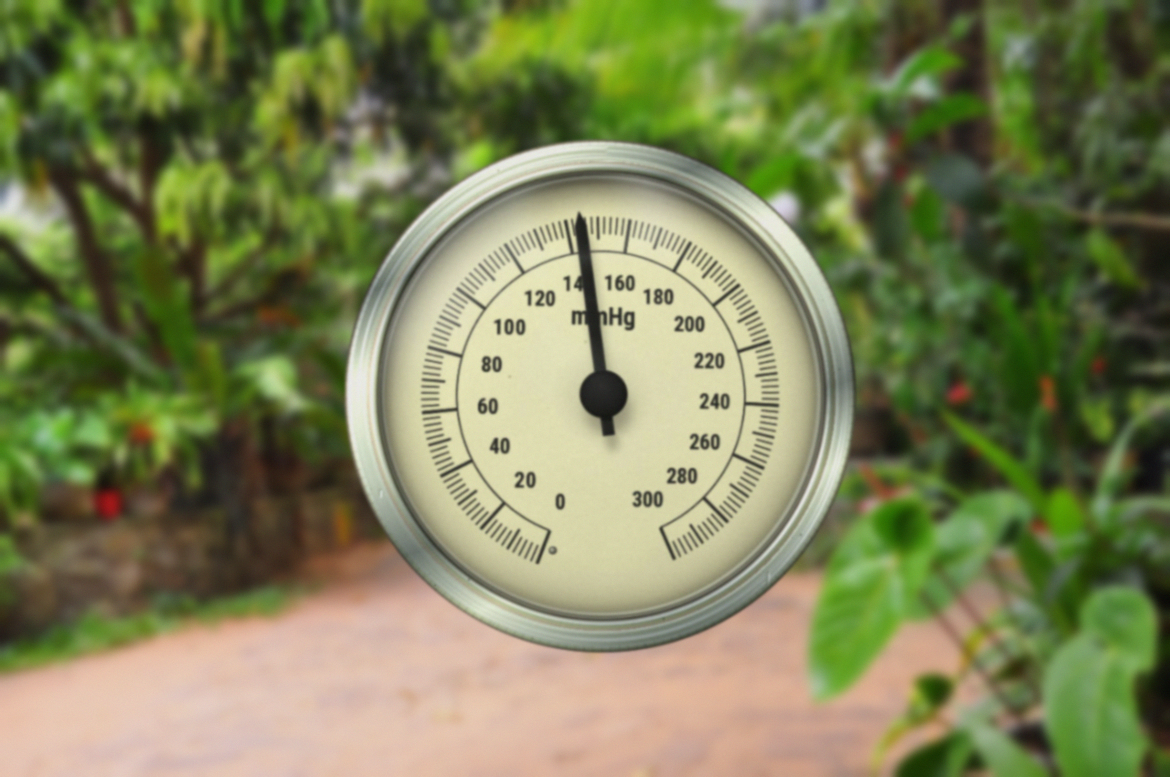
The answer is 144 mmHg
